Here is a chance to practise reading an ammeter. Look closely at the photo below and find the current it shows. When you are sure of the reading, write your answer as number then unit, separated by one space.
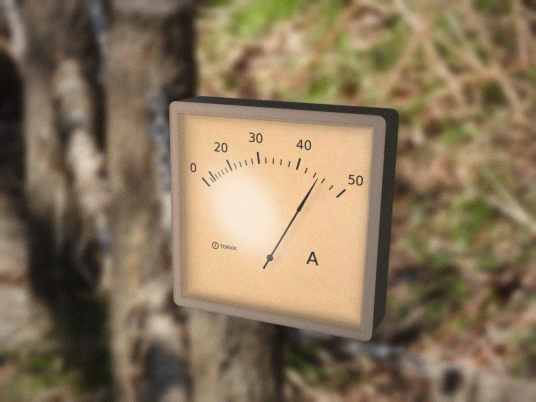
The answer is 45 A
